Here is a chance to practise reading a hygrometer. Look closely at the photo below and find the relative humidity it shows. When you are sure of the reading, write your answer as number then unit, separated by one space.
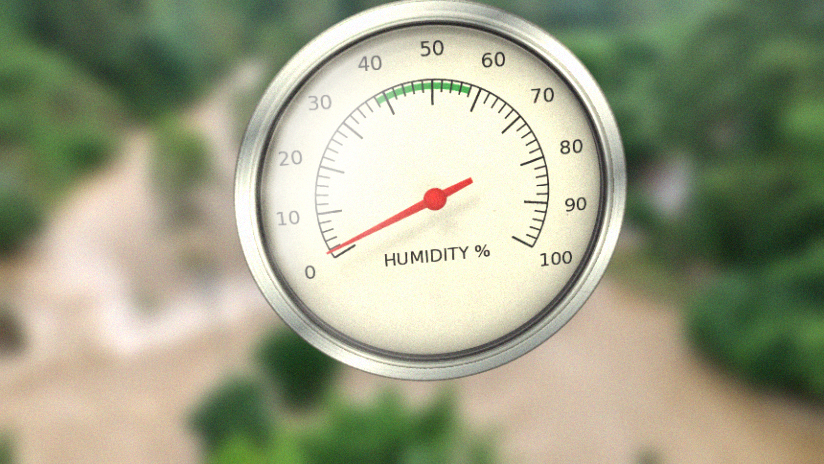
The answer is 2 %
